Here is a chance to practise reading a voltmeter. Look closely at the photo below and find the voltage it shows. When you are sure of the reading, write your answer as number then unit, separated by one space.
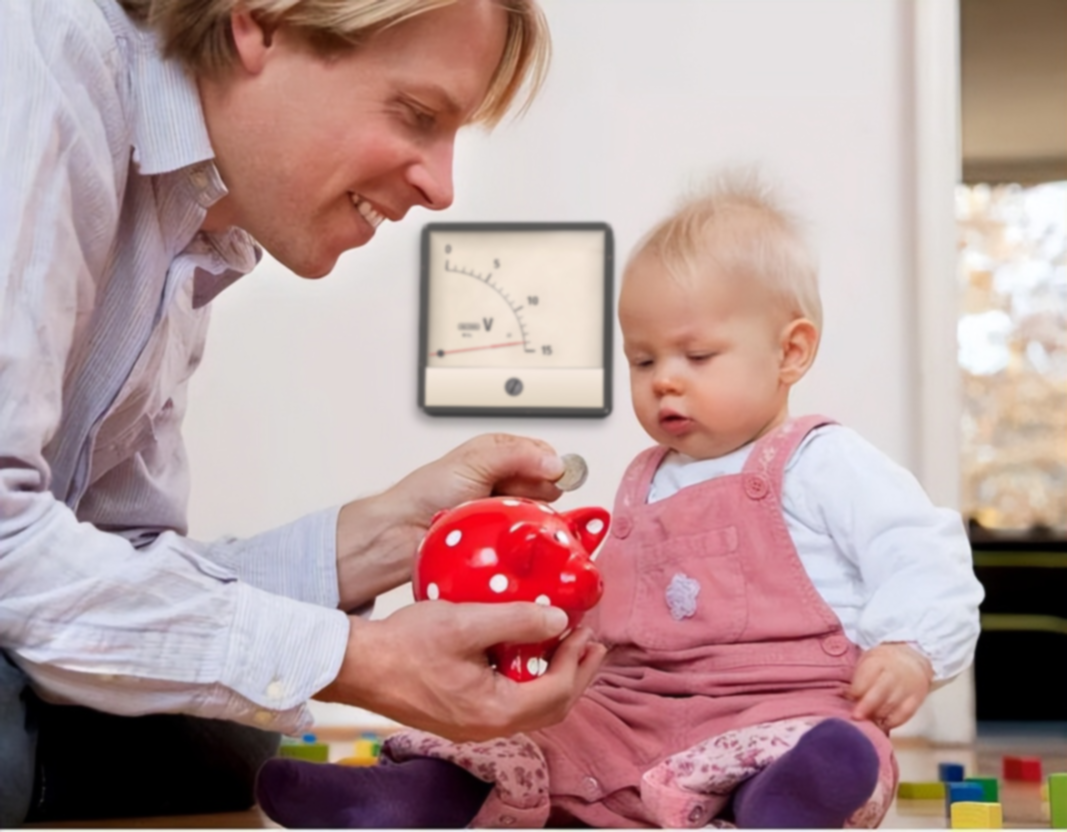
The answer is 14 V
